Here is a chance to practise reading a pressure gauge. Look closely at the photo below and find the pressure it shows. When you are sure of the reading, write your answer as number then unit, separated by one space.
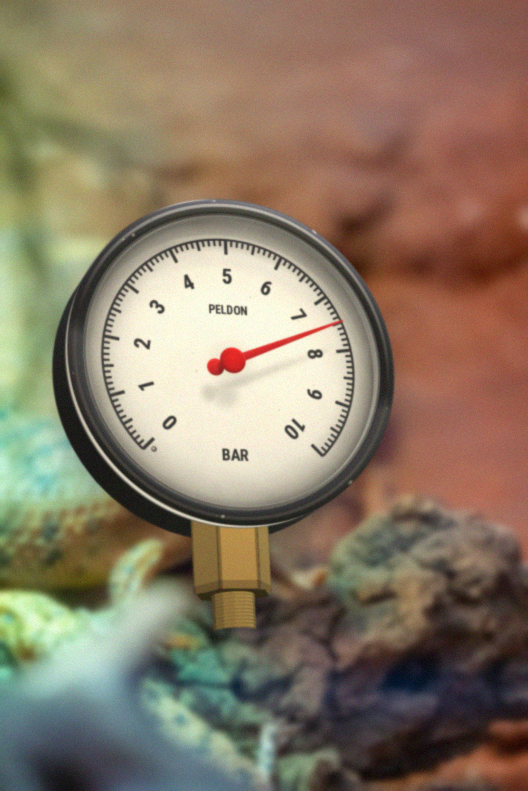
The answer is 7.5 bar
